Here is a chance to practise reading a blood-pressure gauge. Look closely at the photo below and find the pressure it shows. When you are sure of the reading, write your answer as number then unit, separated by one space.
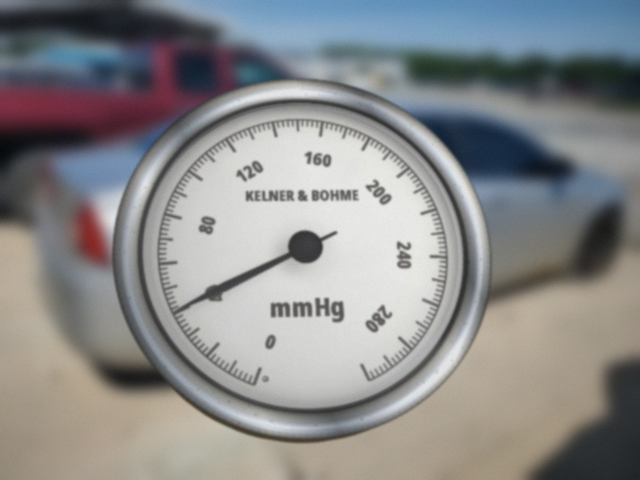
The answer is 40 mmHg
